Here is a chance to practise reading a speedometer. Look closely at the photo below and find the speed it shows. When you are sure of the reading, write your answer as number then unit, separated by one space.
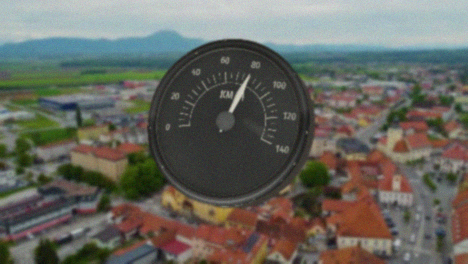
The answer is 80 km/h
